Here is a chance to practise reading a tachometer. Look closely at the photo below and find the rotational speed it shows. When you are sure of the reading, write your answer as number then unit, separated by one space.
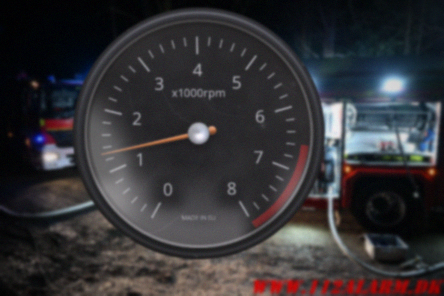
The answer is 1300 rpm
